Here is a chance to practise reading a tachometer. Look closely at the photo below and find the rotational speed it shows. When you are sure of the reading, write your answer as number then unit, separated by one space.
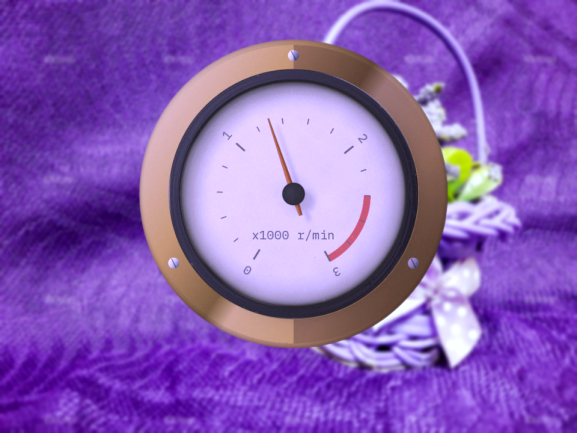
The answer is 1300 rpm
